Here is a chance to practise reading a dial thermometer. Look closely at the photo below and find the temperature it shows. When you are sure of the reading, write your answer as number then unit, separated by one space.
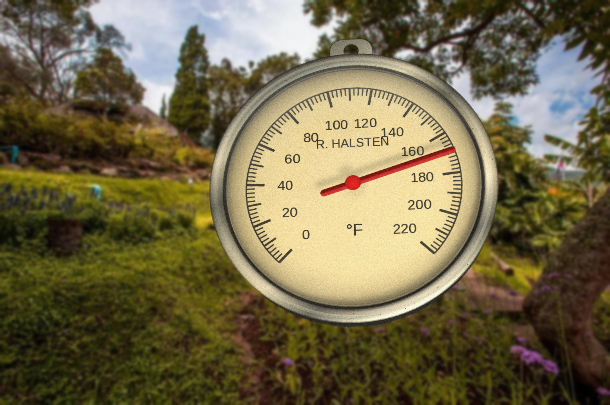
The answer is 170 °F
